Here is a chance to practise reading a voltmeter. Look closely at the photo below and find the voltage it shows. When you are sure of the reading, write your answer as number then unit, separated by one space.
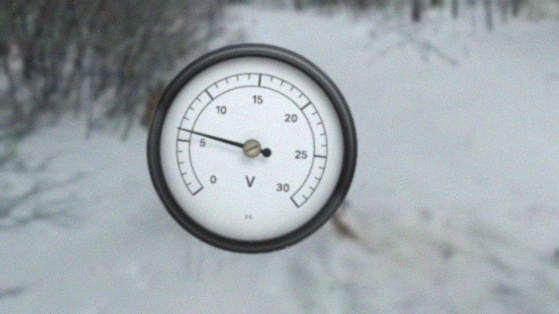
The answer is 6 V
